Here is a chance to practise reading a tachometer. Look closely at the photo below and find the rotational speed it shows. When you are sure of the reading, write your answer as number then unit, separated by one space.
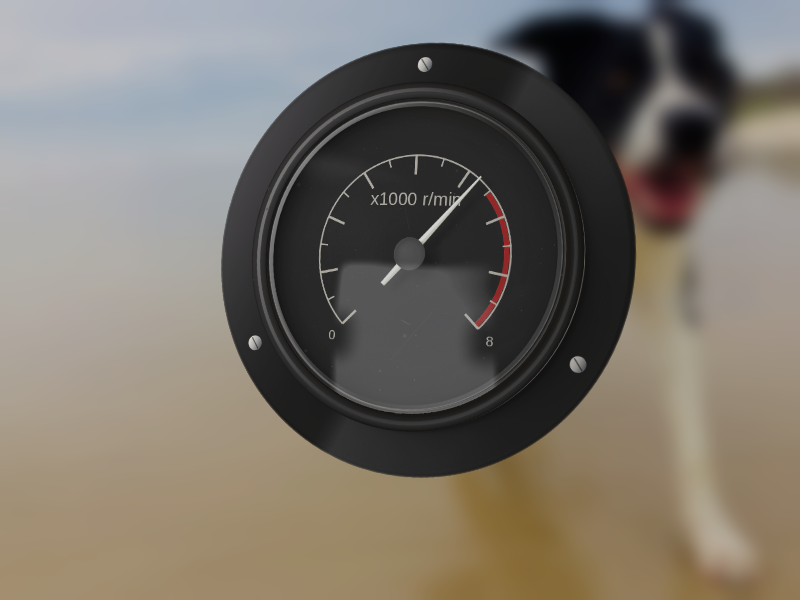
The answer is 5250 rpm
